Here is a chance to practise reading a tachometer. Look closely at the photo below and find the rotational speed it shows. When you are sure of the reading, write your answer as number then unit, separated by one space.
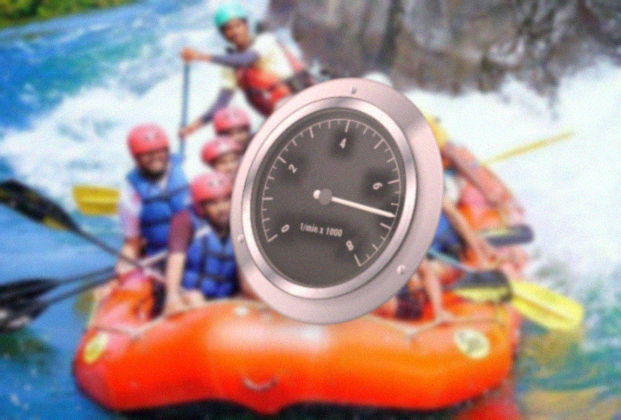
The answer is 6750 rpm
